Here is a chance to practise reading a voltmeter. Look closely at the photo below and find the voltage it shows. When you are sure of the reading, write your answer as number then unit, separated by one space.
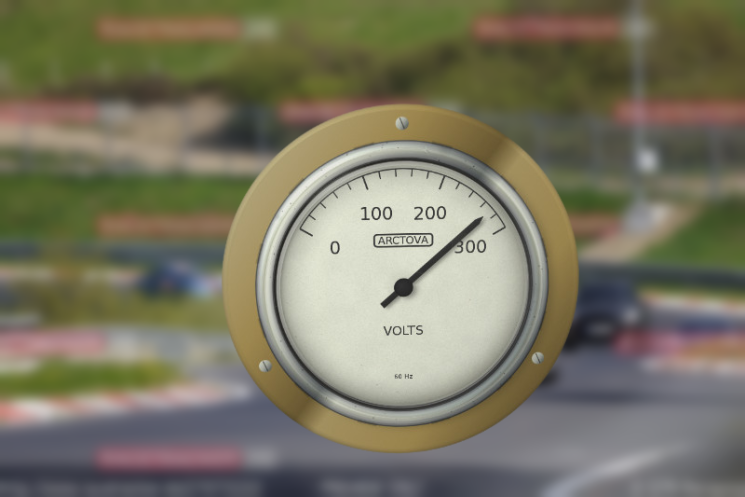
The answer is 270 V
